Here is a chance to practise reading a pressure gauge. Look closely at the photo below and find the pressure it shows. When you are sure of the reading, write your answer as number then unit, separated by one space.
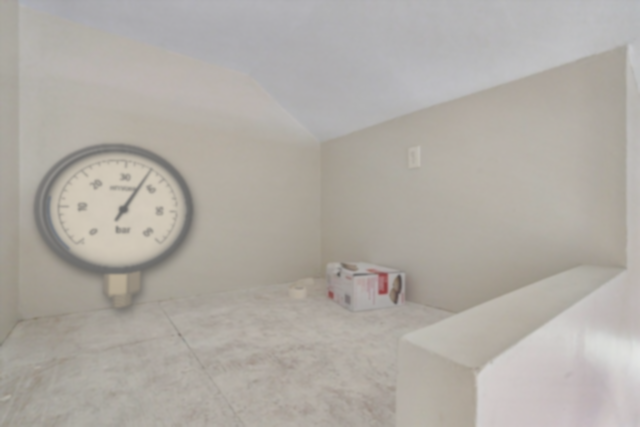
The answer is 36 bar
